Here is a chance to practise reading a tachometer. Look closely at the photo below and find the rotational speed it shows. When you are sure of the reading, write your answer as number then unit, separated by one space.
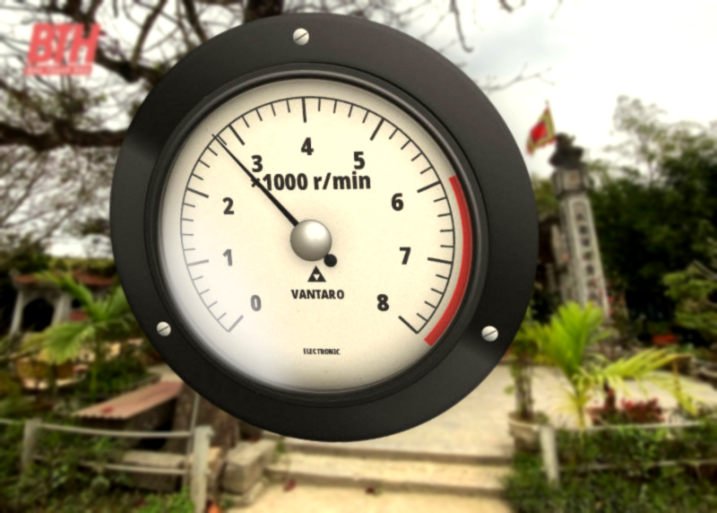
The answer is 2800 rpm
